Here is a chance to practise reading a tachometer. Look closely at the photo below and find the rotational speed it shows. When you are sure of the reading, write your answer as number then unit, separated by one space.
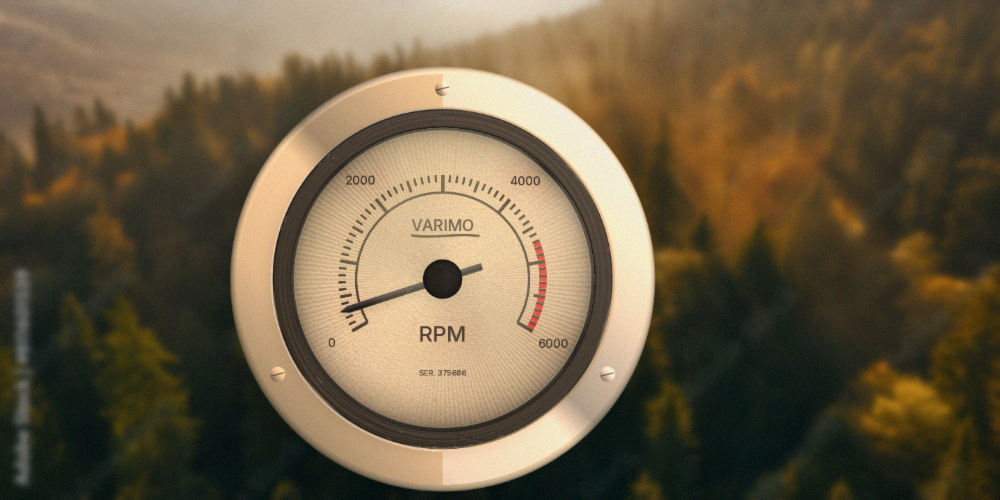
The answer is 300 rpm
